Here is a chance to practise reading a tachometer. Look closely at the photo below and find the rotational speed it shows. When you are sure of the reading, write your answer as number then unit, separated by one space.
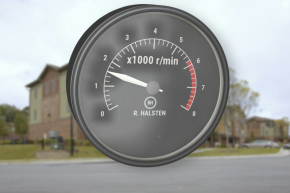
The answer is 1600 rpm
